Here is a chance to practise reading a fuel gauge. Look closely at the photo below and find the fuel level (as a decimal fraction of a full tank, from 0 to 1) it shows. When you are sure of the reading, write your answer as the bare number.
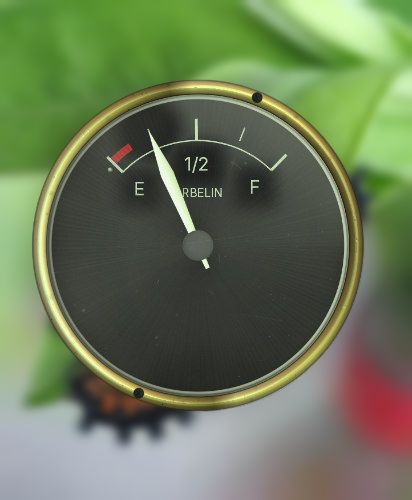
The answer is 0.25
